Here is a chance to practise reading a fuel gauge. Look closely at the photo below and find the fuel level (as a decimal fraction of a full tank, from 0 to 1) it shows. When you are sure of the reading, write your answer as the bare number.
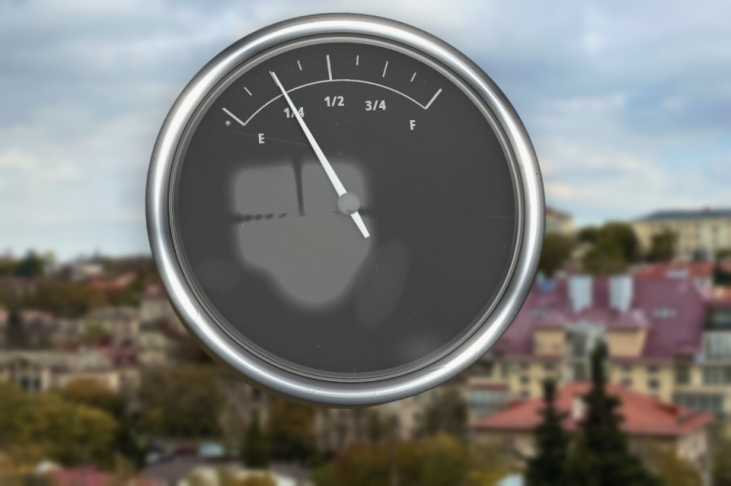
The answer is 0.25
